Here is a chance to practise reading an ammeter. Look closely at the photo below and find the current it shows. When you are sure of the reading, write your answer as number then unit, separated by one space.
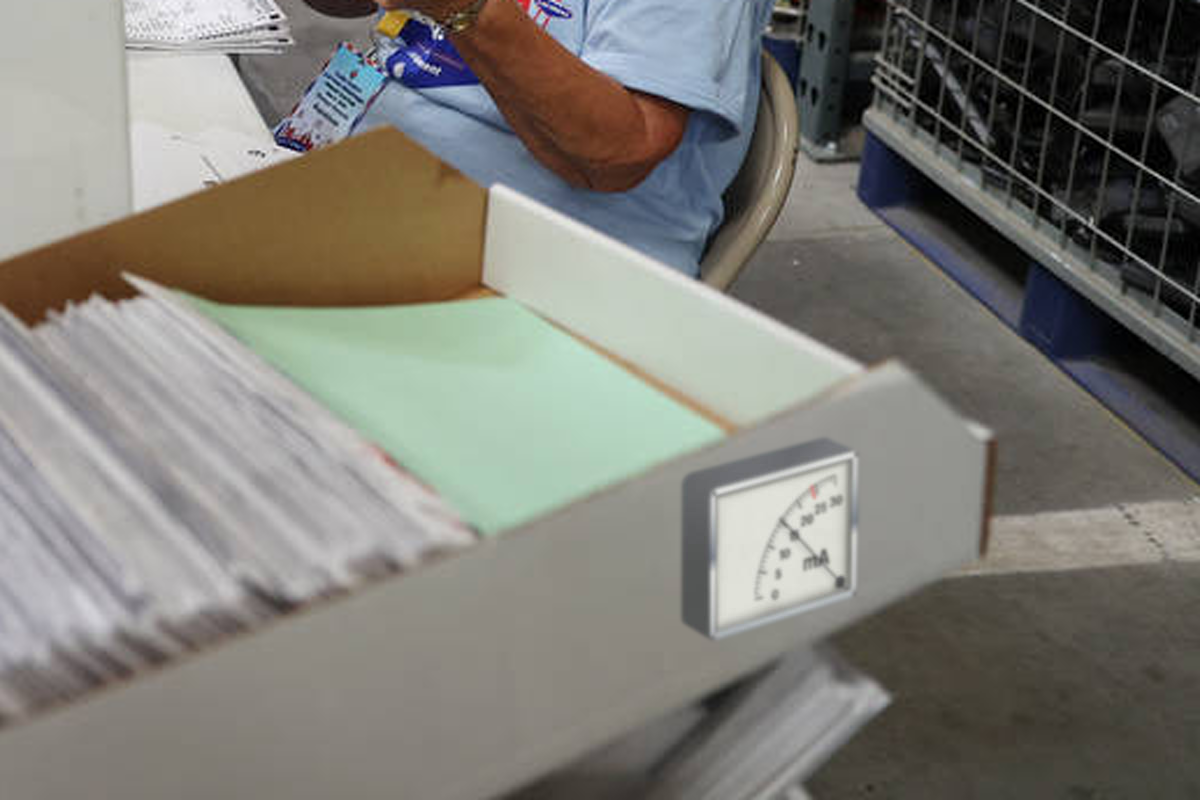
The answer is 15 mA
